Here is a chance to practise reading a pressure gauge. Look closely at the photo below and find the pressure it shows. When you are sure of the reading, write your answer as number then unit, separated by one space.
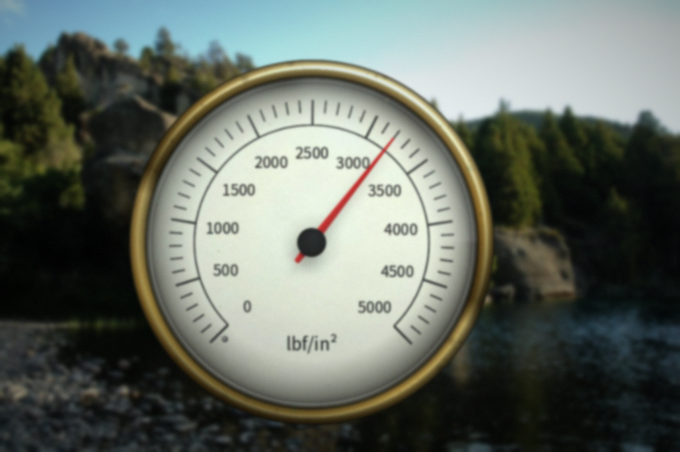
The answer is 3200 psi
